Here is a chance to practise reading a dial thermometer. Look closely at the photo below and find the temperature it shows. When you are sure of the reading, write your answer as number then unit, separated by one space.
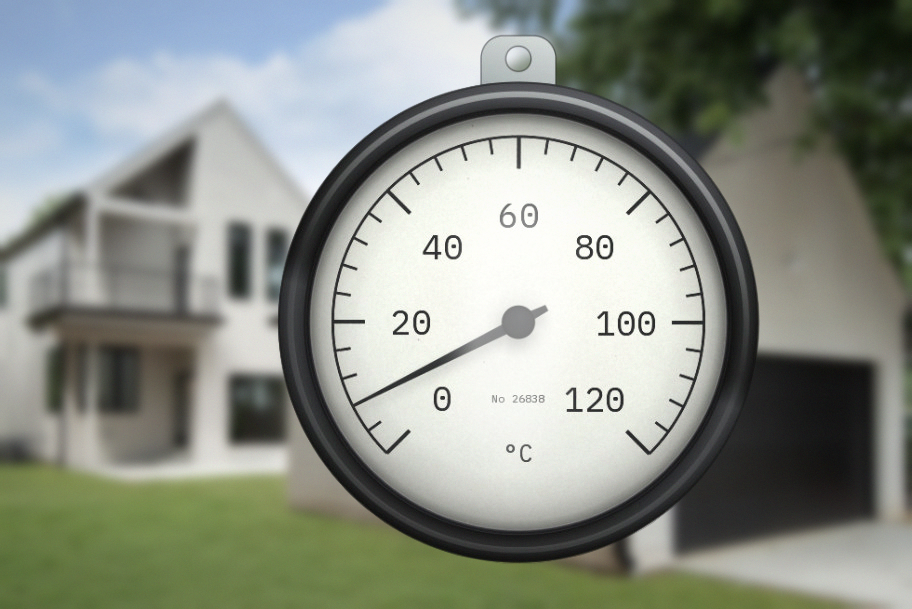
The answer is 8 °C
